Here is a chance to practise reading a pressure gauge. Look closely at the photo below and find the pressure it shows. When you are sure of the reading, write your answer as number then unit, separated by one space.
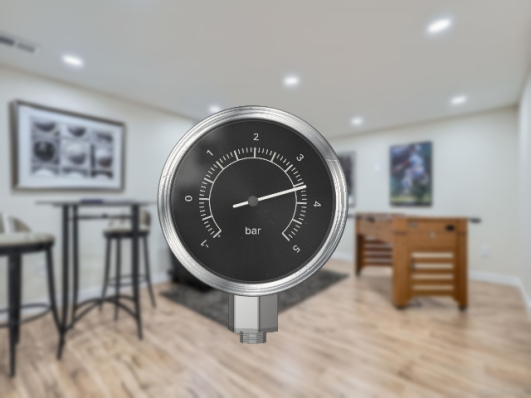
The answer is 3.6 bar
